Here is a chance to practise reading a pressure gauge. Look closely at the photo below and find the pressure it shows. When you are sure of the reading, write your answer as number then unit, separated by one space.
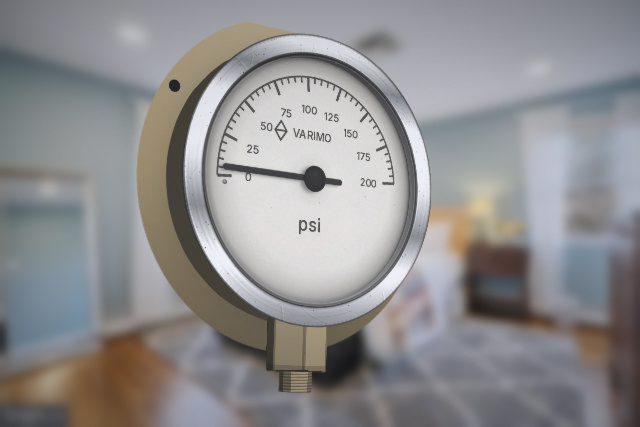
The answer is 5 psi
